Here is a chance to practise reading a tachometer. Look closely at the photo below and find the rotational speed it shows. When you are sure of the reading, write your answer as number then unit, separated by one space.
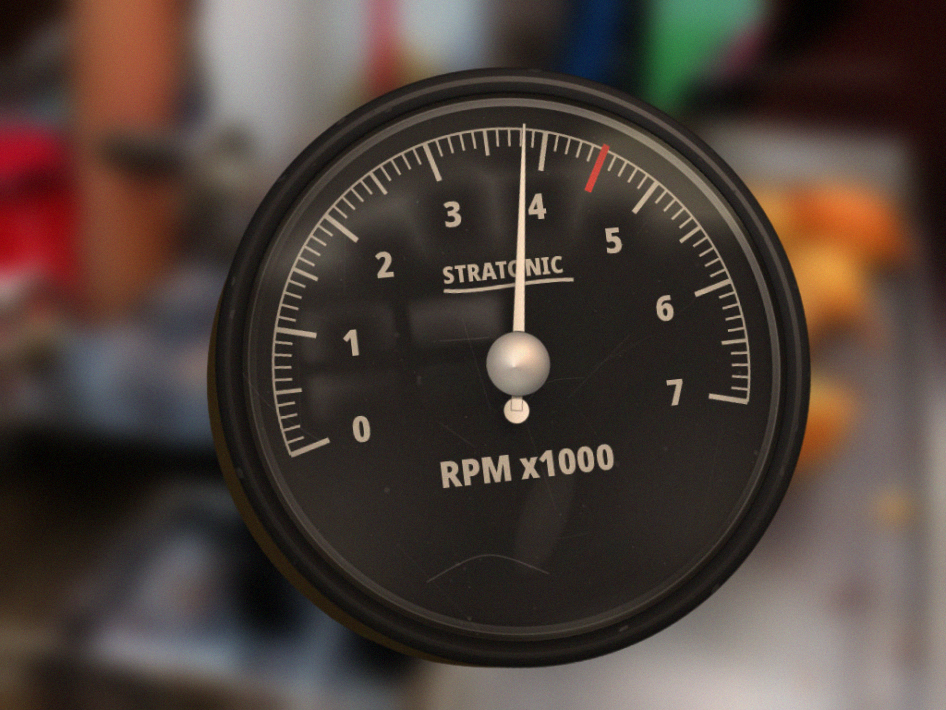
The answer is 3800 rpm
